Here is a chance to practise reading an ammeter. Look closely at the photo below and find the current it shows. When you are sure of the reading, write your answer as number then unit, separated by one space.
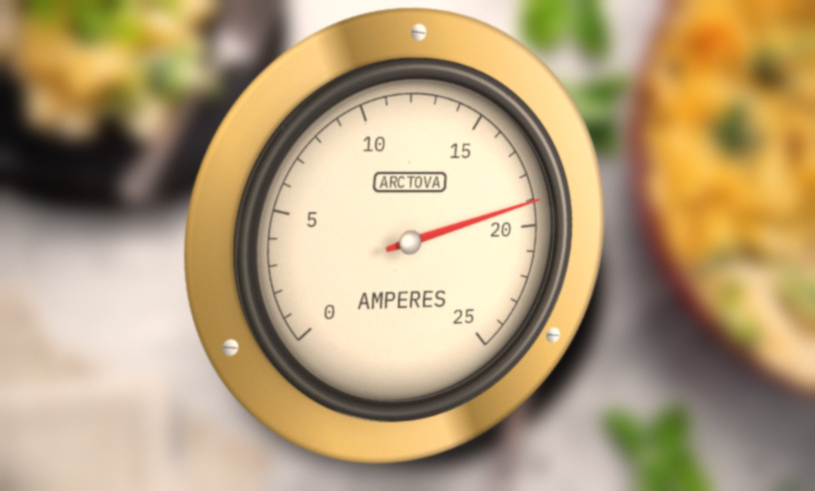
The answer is 19 A
